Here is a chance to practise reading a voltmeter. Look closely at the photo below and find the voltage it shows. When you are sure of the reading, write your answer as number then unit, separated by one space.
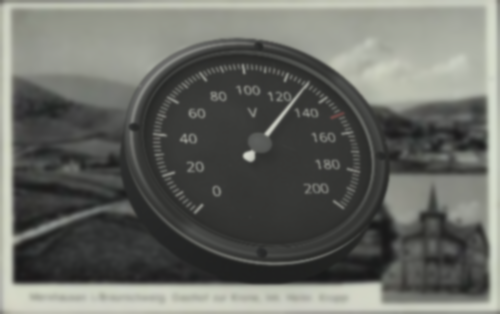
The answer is 130 V
